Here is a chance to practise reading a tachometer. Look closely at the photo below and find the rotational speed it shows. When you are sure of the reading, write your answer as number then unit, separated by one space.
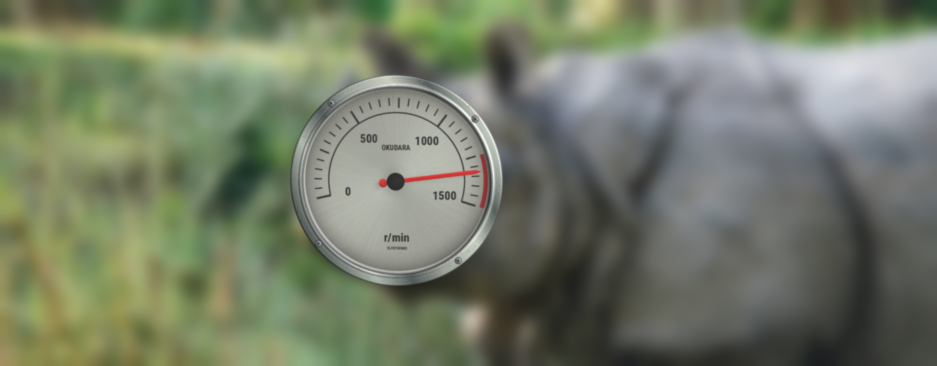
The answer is 1325 rpm
